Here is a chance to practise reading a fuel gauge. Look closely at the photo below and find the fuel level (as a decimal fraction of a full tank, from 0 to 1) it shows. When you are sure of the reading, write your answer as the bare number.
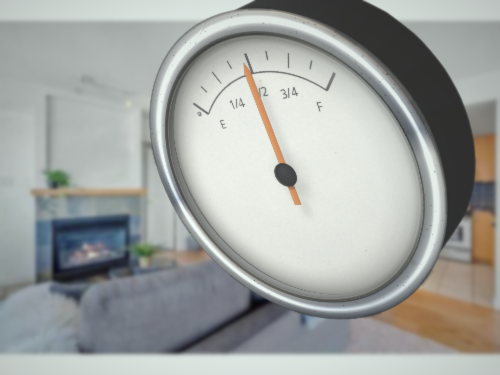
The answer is 0.5
